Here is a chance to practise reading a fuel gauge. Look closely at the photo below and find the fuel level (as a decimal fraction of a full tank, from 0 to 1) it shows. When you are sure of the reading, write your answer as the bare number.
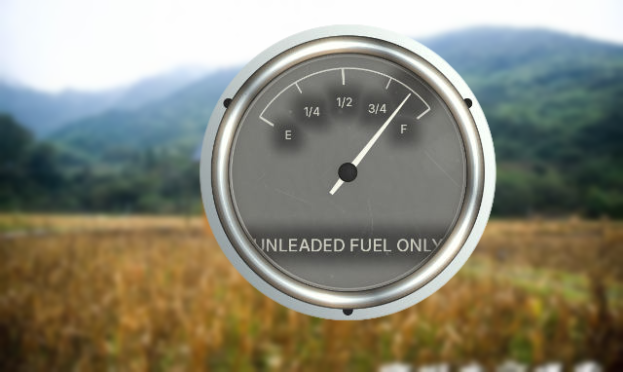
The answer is 0.875
